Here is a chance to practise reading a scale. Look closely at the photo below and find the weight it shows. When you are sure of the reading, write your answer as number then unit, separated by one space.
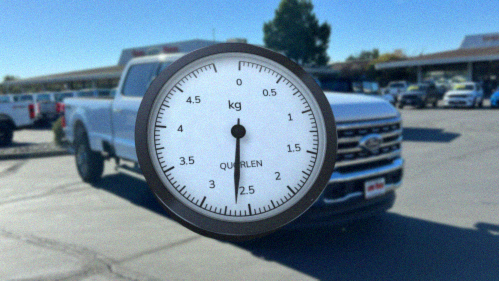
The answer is 2.65 kg
